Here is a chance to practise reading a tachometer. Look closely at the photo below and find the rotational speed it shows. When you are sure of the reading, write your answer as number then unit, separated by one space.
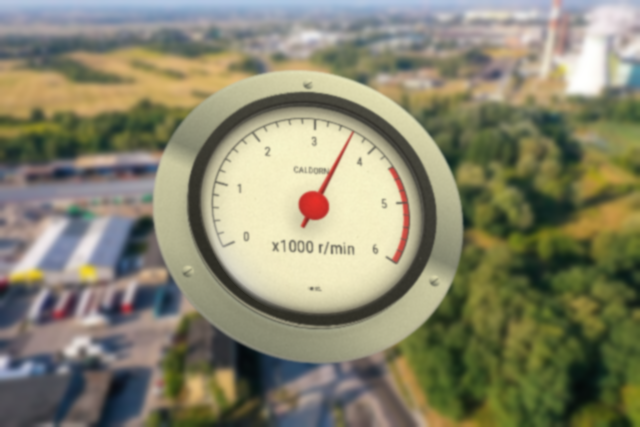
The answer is 3600 rpm
